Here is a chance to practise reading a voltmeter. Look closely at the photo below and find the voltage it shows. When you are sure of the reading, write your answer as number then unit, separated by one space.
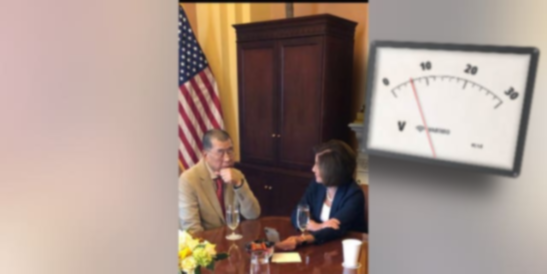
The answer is 6 V
